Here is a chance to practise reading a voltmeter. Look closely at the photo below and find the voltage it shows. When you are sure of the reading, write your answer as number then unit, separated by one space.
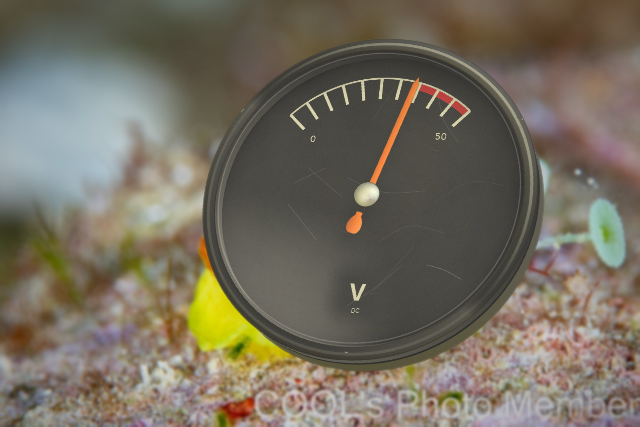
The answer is 35 V
